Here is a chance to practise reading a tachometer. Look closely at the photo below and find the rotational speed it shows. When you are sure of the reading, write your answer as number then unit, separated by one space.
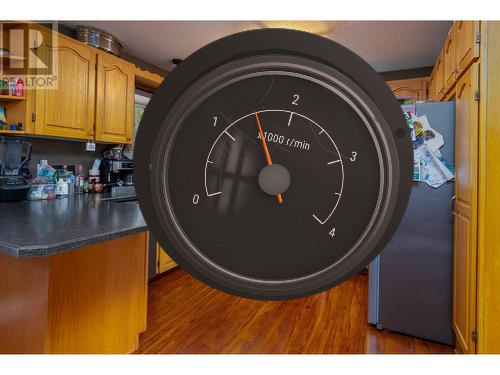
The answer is 1500 rpm
